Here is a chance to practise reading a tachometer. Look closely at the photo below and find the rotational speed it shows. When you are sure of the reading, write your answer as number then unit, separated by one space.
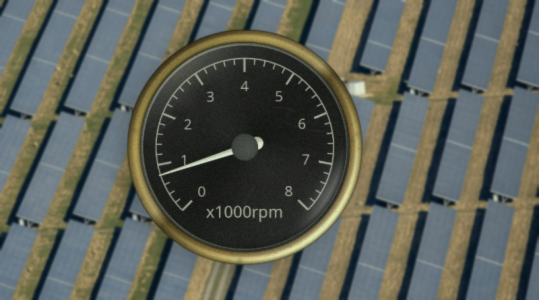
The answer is 800 rpm
